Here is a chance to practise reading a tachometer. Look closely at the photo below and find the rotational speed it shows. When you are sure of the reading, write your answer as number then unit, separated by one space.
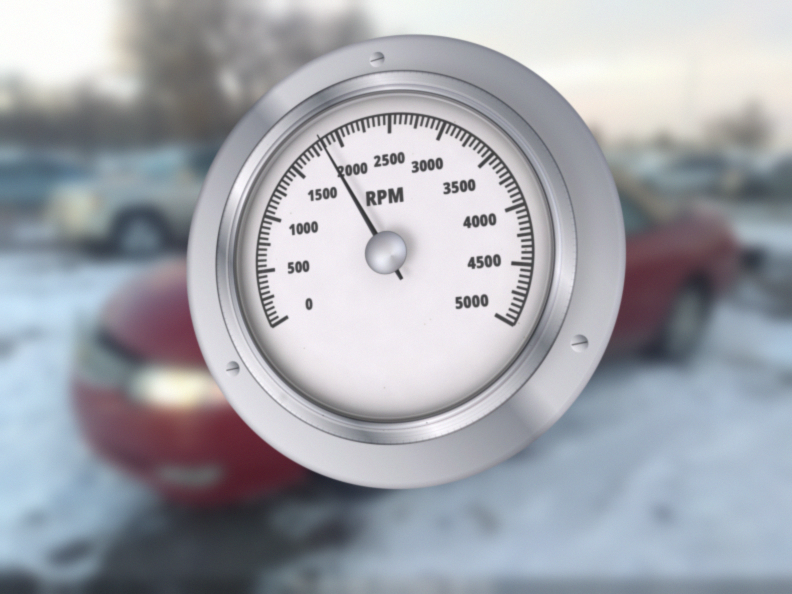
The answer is 1850 rpm
